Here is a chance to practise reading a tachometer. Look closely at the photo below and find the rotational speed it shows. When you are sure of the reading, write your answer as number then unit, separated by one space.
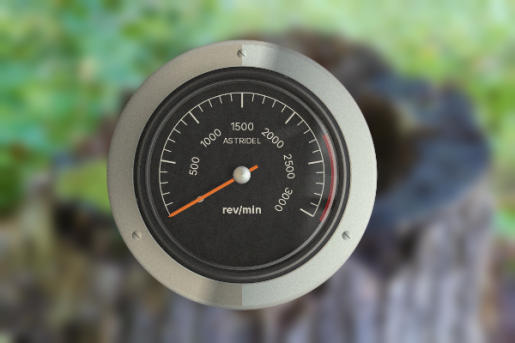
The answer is 0 rpm
